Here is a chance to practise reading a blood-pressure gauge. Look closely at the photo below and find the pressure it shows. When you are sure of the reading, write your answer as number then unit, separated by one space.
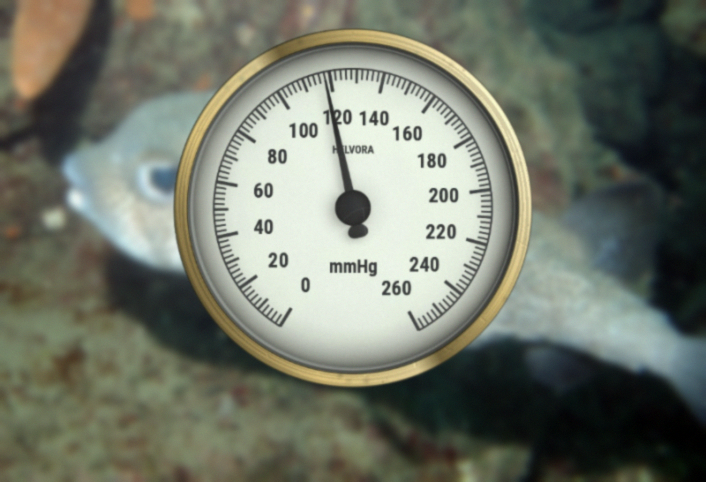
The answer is 118 mmHg
